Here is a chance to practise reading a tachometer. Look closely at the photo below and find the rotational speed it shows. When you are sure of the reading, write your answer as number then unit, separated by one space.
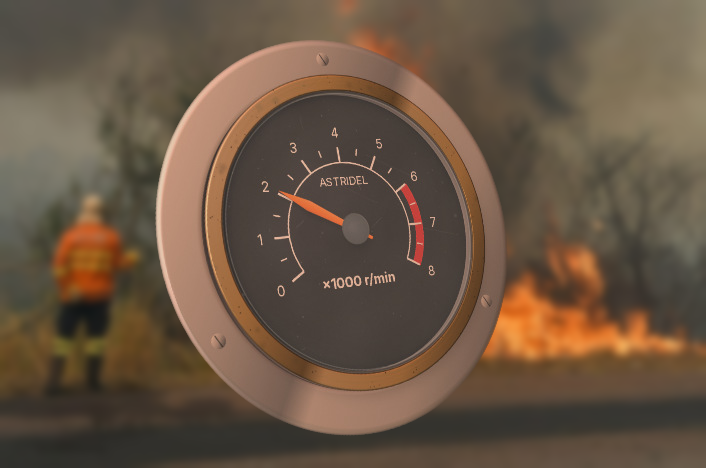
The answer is 2000 rpm
